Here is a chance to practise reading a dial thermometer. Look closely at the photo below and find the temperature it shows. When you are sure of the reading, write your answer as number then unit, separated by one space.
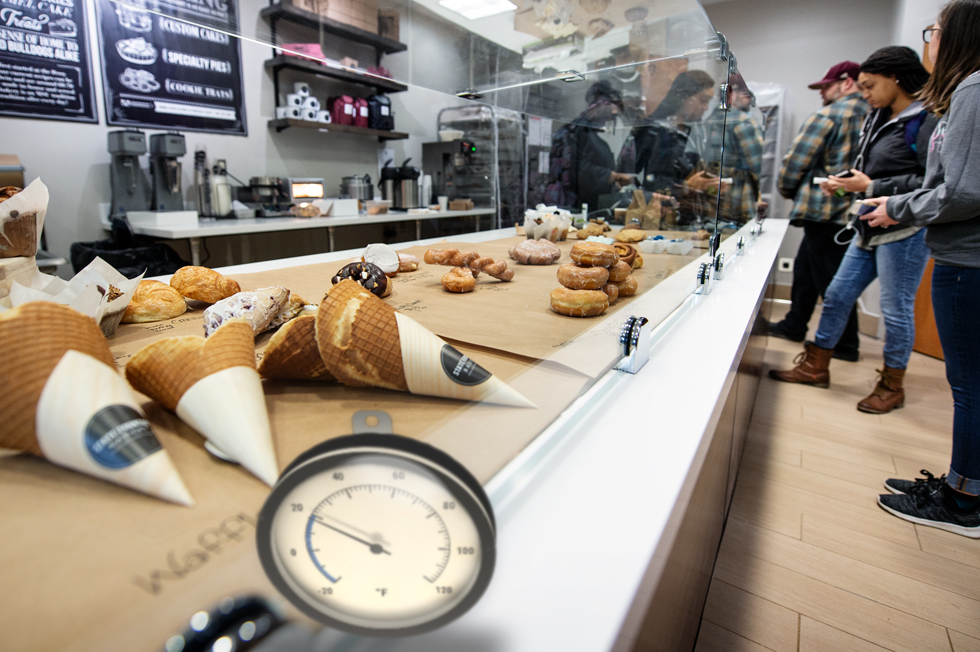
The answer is 20 °F
